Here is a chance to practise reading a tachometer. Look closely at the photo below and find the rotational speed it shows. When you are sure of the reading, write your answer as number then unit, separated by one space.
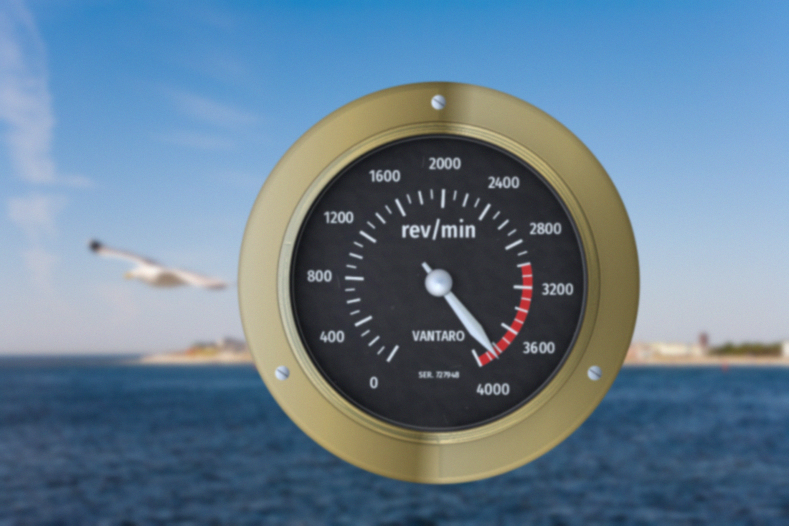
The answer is 3850 rpm
